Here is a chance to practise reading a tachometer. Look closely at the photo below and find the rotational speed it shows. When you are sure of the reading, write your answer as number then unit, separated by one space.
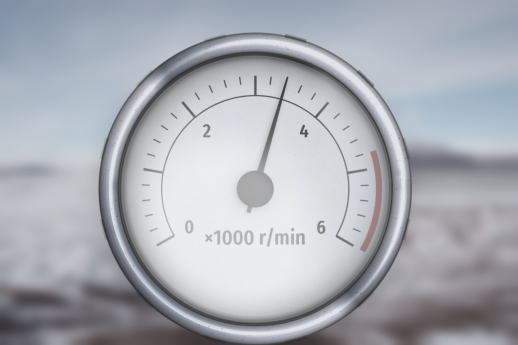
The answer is 3400 rpm
